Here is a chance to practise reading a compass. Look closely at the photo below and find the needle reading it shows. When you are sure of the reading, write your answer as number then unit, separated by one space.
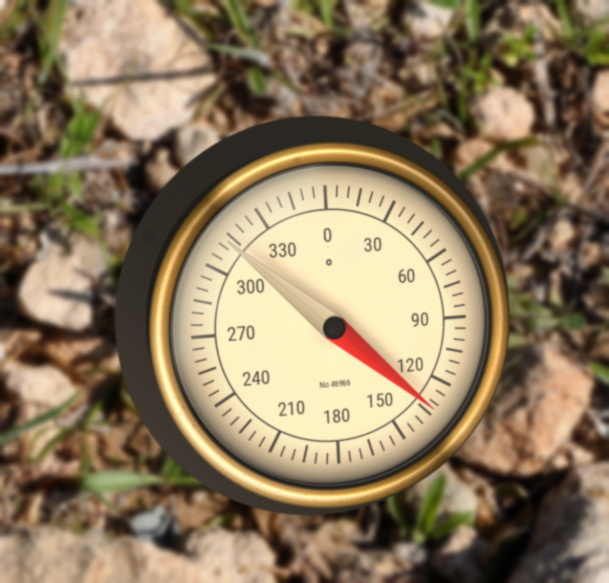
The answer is 132.5 °
